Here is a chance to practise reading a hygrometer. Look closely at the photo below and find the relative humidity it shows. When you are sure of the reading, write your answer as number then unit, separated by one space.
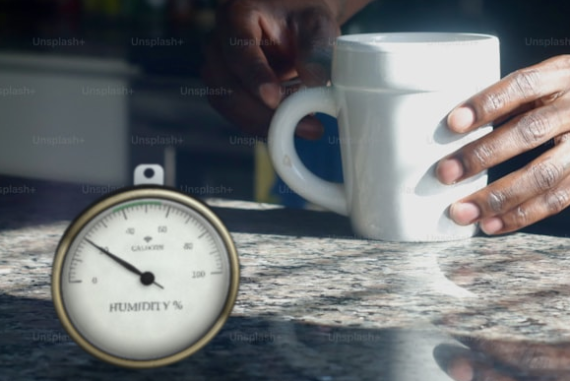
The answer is 20 %
